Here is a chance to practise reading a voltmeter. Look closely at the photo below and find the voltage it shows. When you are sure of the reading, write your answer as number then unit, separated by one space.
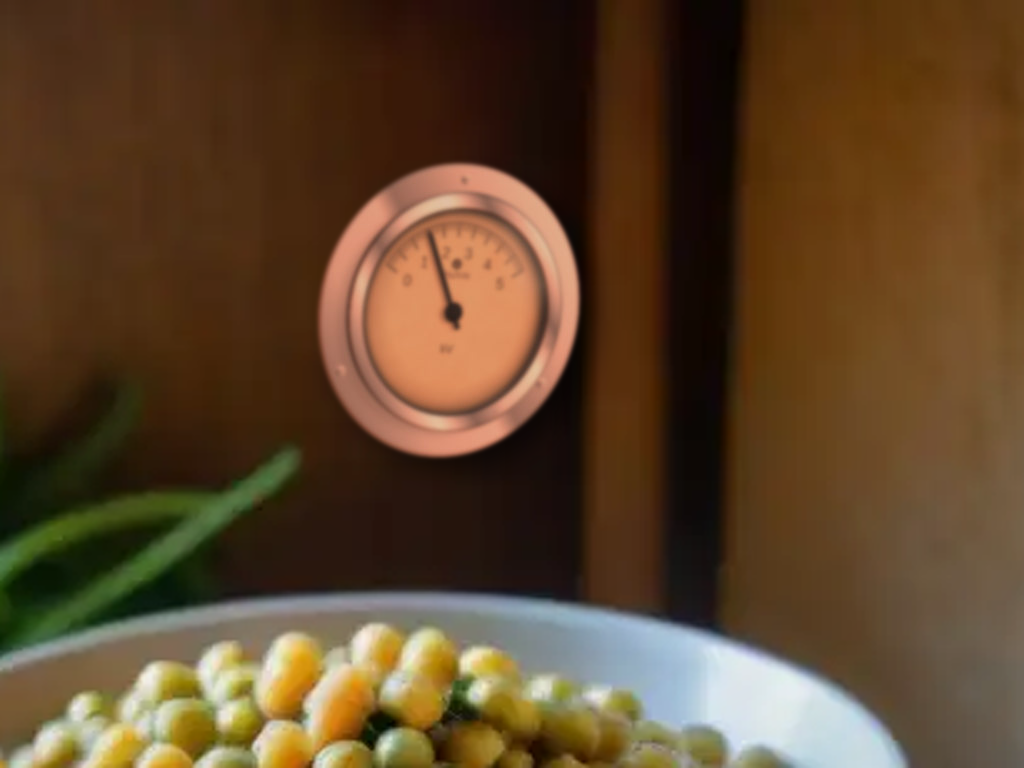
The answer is 1.5 kV
